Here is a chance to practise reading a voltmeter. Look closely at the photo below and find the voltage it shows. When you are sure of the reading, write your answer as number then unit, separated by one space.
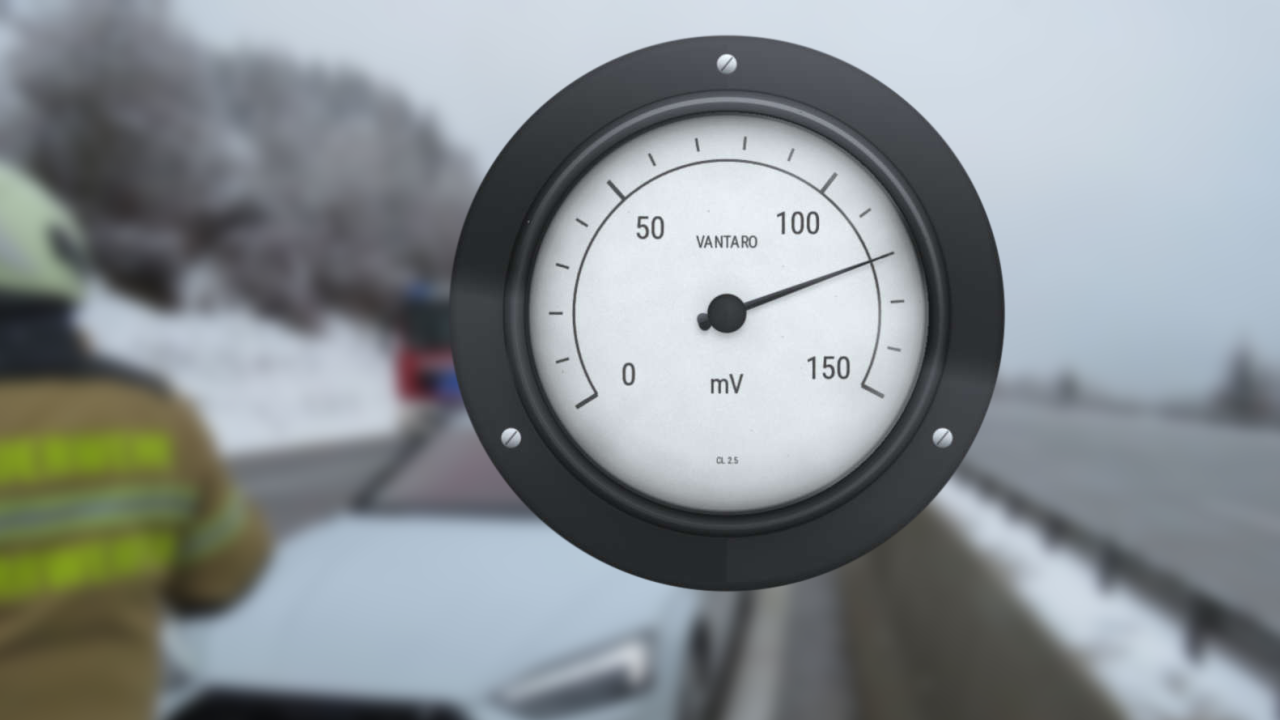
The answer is 120 mV
